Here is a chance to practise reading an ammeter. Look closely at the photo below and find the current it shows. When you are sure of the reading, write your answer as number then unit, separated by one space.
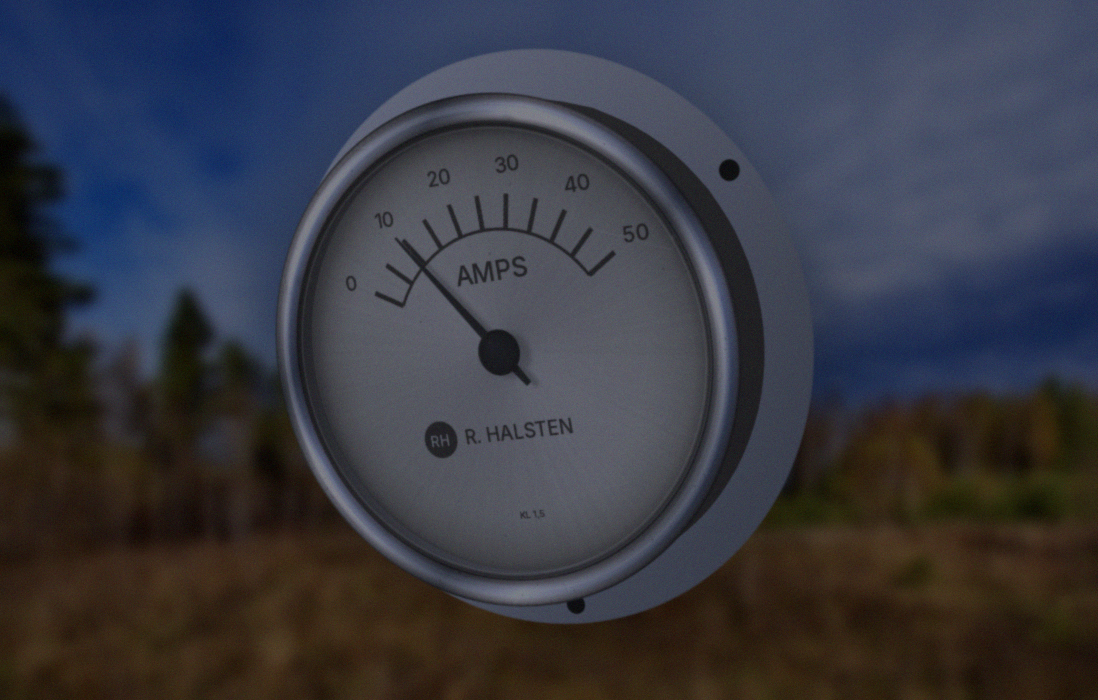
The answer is 10 A
